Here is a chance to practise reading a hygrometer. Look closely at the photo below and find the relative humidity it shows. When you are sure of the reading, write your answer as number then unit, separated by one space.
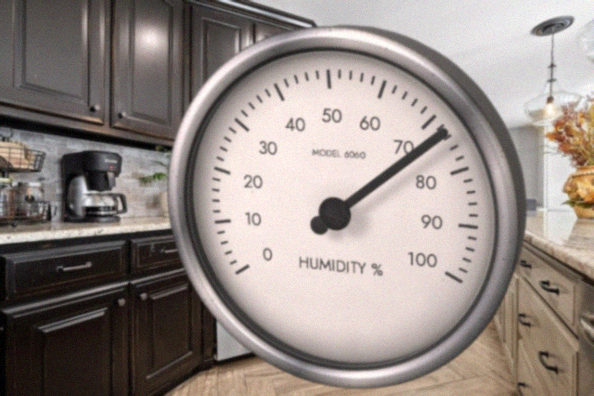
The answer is 73 %
